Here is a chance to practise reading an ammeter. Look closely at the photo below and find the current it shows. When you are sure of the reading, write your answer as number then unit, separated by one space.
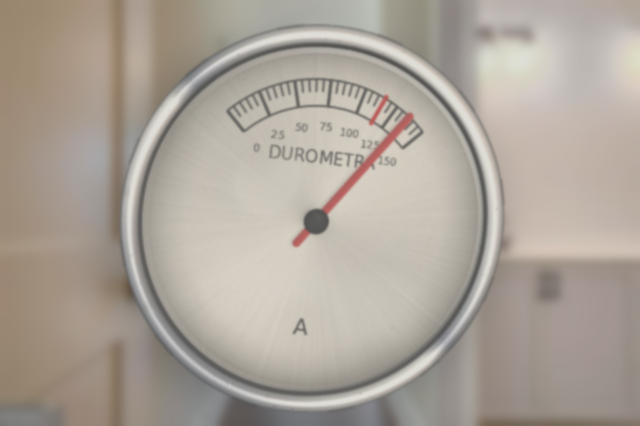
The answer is 135 A
